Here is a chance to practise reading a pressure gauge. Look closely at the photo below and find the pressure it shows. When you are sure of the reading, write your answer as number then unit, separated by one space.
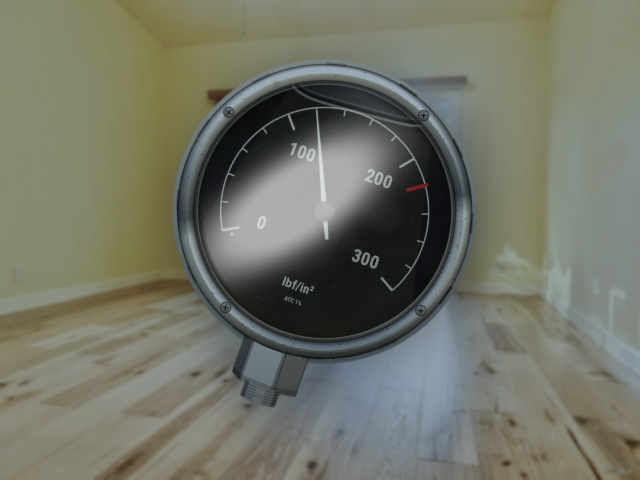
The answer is 120 psi
